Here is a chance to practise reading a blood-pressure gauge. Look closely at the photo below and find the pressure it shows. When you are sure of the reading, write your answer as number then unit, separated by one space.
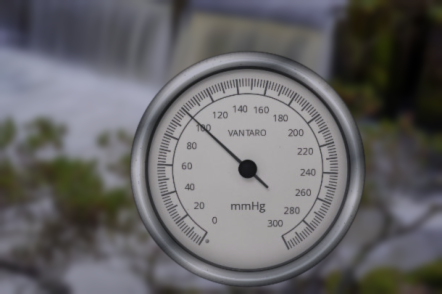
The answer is 100 mmHg
